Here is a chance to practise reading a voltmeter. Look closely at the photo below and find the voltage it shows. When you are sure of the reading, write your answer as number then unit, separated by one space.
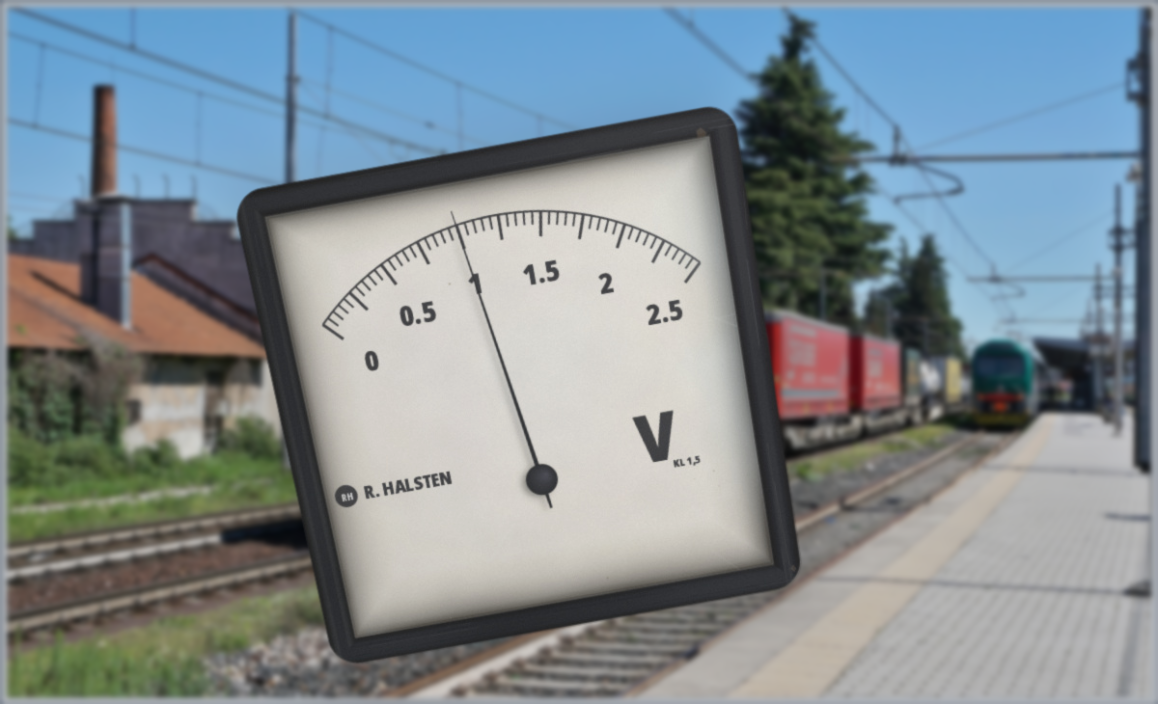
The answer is 1 V
